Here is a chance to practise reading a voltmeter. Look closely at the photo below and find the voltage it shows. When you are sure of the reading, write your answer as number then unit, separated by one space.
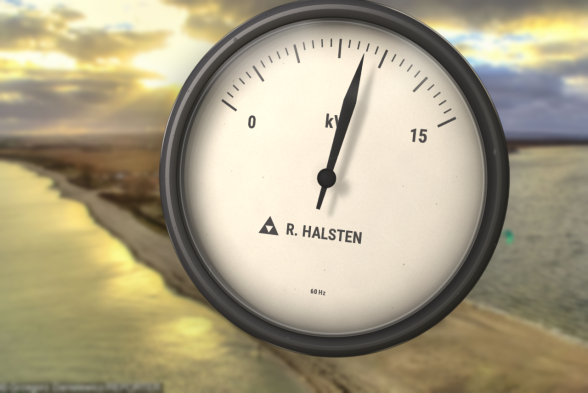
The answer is 9 kV
